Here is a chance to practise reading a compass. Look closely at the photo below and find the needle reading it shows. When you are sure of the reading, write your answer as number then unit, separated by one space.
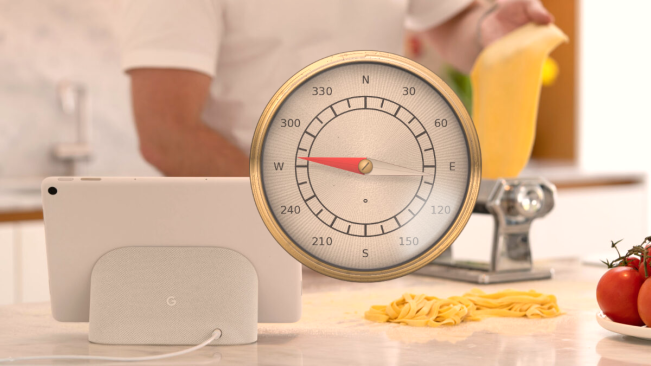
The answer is 277.5 °
